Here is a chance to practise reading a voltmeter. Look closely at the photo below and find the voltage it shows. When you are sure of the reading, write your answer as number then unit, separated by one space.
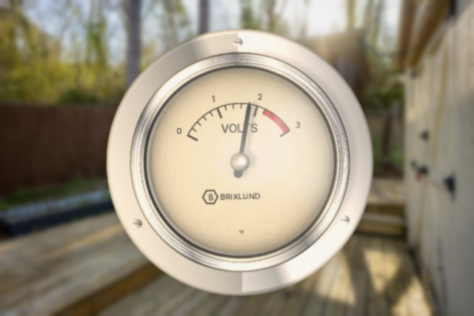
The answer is 1.8 V
